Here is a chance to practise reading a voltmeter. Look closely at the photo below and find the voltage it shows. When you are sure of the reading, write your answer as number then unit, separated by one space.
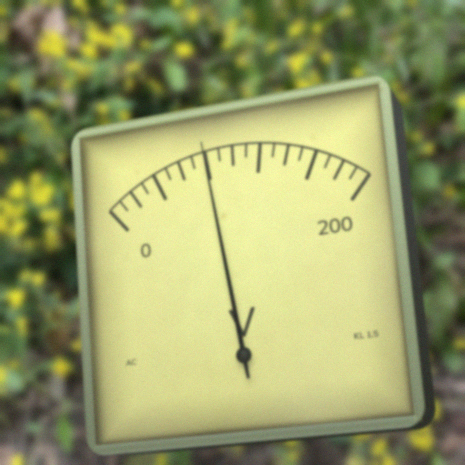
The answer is 80 V
